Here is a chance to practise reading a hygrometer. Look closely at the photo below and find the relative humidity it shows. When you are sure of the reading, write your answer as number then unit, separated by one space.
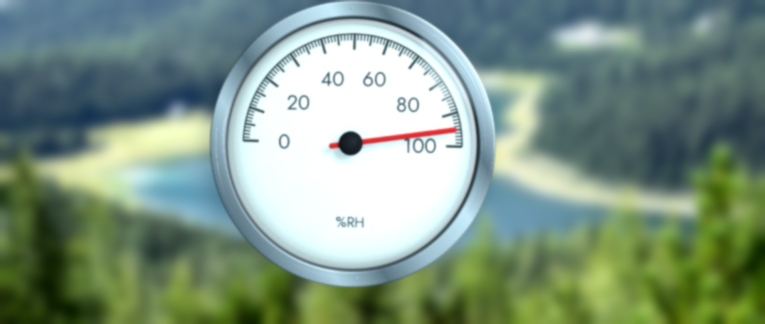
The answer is 95 %
